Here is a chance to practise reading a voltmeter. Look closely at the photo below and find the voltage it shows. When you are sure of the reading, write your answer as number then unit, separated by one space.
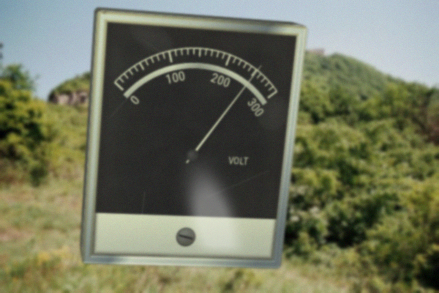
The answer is 250 V
